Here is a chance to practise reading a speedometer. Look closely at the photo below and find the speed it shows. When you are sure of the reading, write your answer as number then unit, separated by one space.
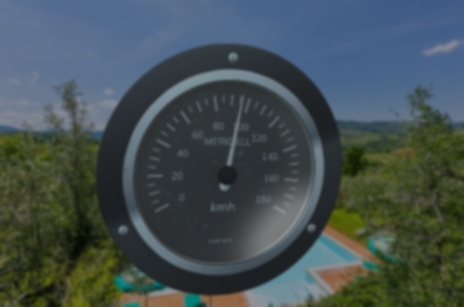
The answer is 95 km/h
